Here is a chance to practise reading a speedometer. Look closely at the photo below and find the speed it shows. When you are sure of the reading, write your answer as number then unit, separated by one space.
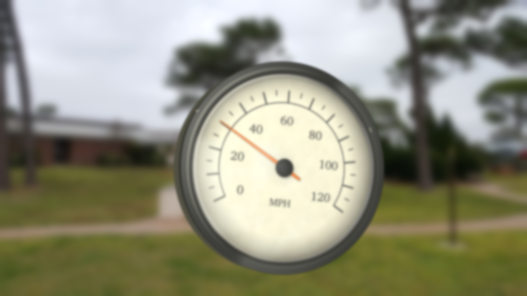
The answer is 30 mph
